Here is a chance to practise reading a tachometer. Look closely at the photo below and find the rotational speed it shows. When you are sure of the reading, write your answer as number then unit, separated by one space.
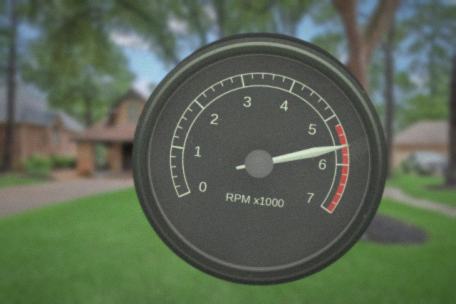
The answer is 5600 rpm
